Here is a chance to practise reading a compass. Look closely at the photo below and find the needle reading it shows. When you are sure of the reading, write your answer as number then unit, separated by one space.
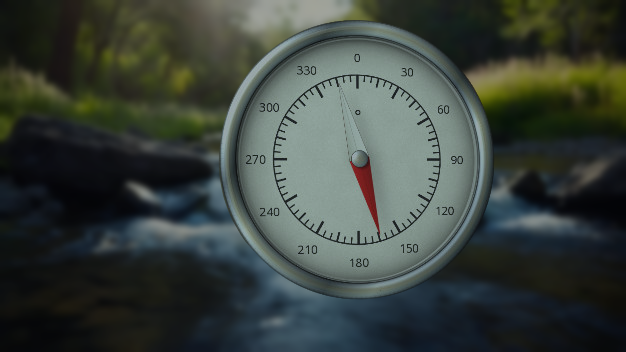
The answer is 165 °
